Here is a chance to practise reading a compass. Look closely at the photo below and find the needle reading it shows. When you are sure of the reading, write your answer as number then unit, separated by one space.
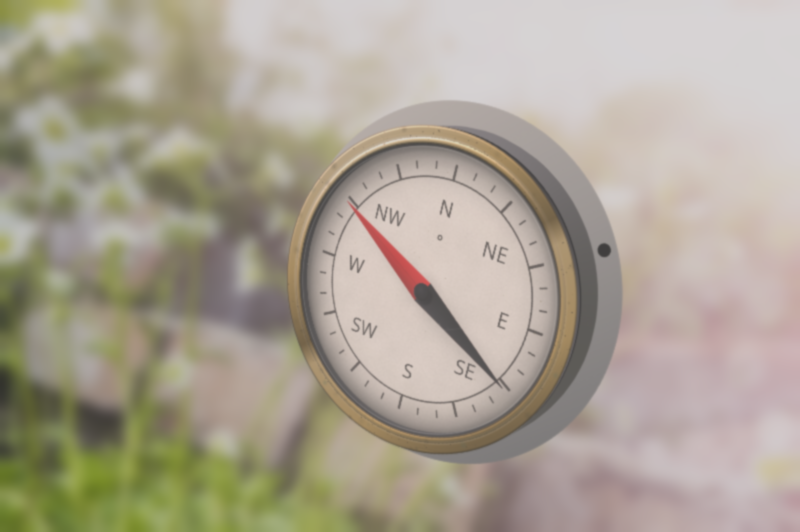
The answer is 300 °
